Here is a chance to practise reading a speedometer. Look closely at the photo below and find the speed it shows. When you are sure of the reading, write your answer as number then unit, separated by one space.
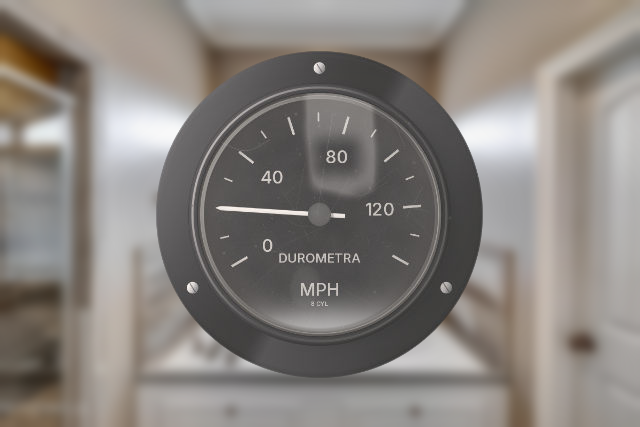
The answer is 20 mph
